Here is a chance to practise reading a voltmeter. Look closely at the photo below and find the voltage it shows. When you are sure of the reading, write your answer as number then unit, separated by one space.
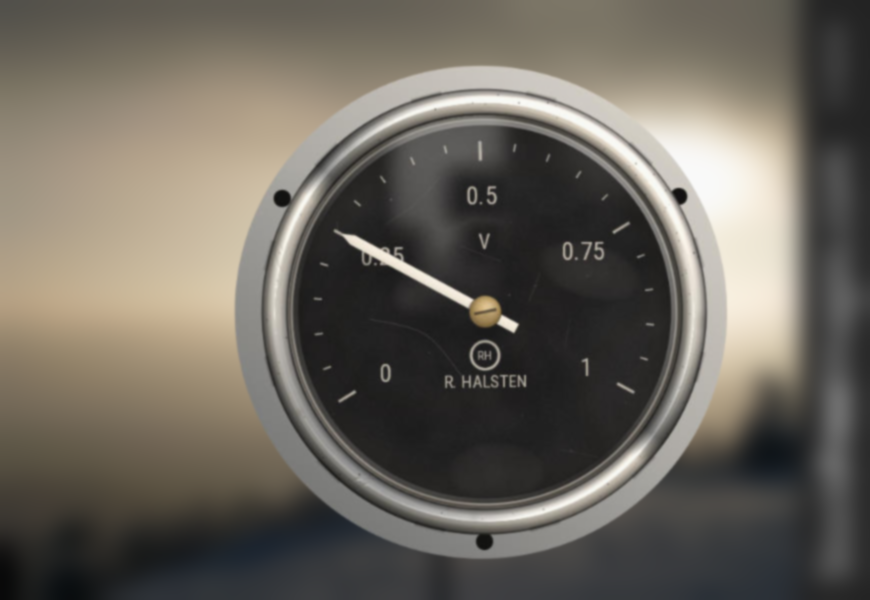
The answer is 0.25 V
